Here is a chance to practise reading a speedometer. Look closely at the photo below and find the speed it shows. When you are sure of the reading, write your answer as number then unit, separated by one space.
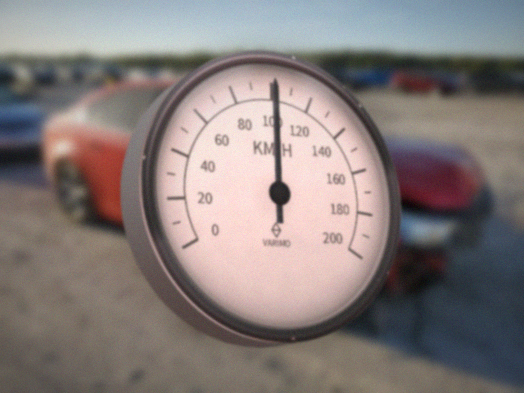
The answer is 100 km/h
